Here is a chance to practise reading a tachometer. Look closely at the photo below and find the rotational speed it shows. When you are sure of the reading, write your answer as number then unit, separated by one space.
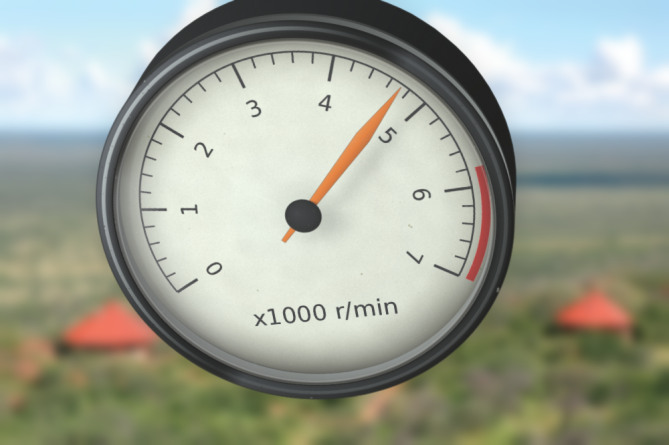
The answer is 4700 rpm
